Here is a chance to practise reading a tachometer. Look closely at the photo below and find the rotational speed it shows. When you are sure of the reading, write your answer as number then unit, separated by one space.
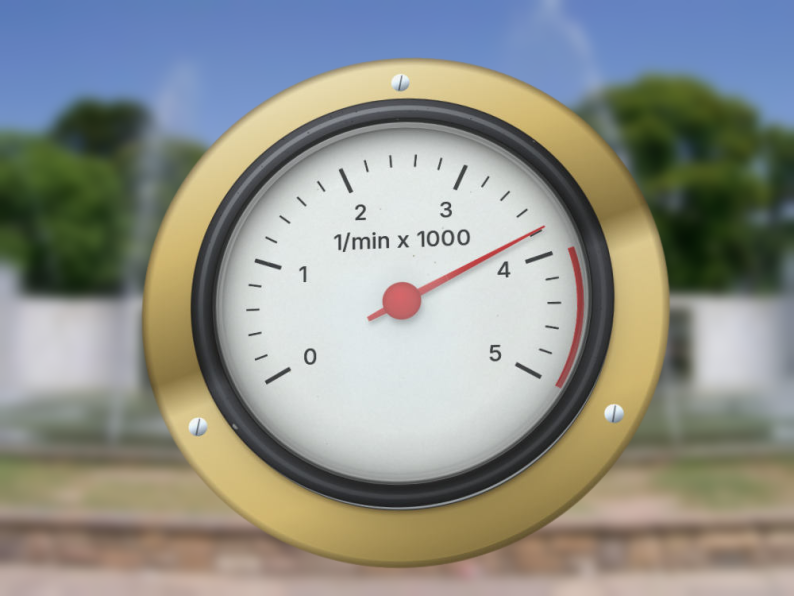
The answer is 3800 rpm
